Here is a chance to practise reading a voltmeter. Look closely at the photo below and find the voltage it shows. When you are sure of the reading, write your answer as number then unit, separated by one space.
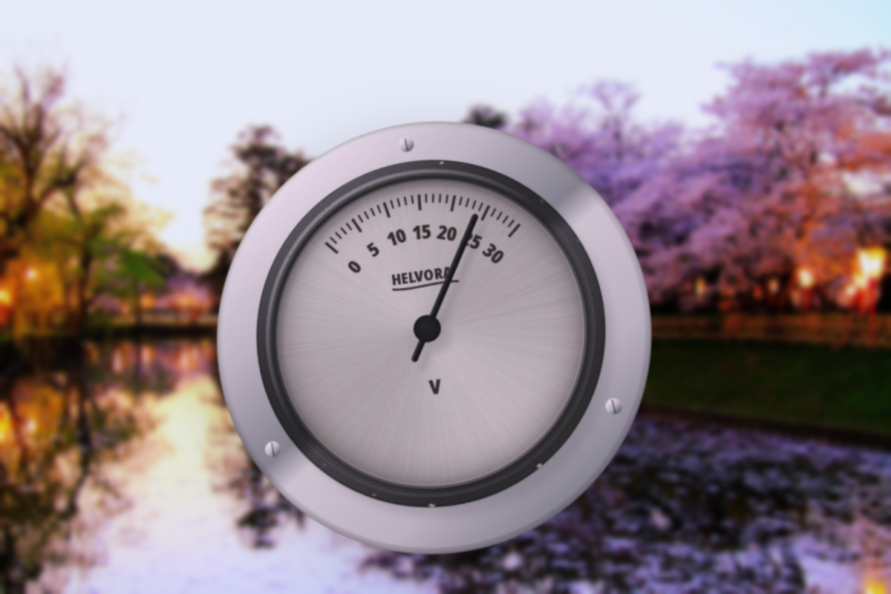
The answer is 24 V
